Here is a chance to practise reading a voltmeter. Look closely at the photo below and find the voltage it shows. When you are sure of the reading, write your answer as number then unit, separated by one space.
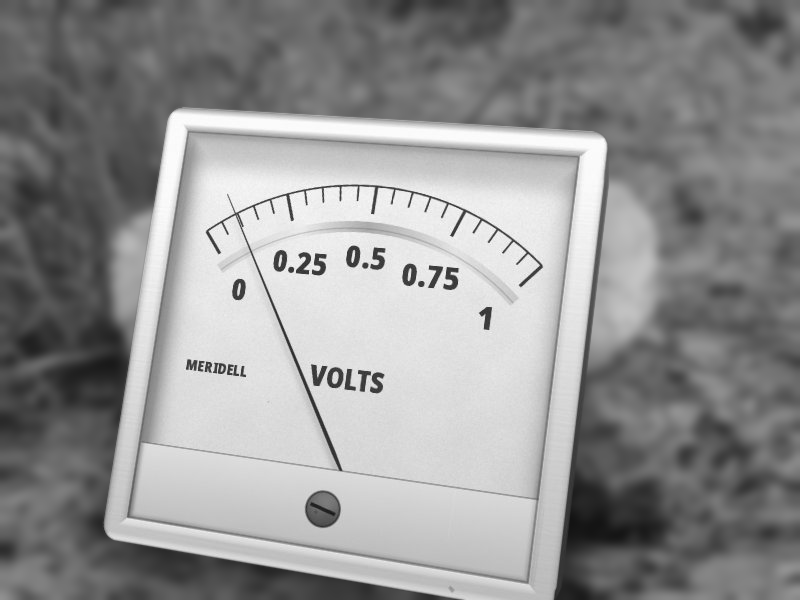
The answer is 0.1 V
